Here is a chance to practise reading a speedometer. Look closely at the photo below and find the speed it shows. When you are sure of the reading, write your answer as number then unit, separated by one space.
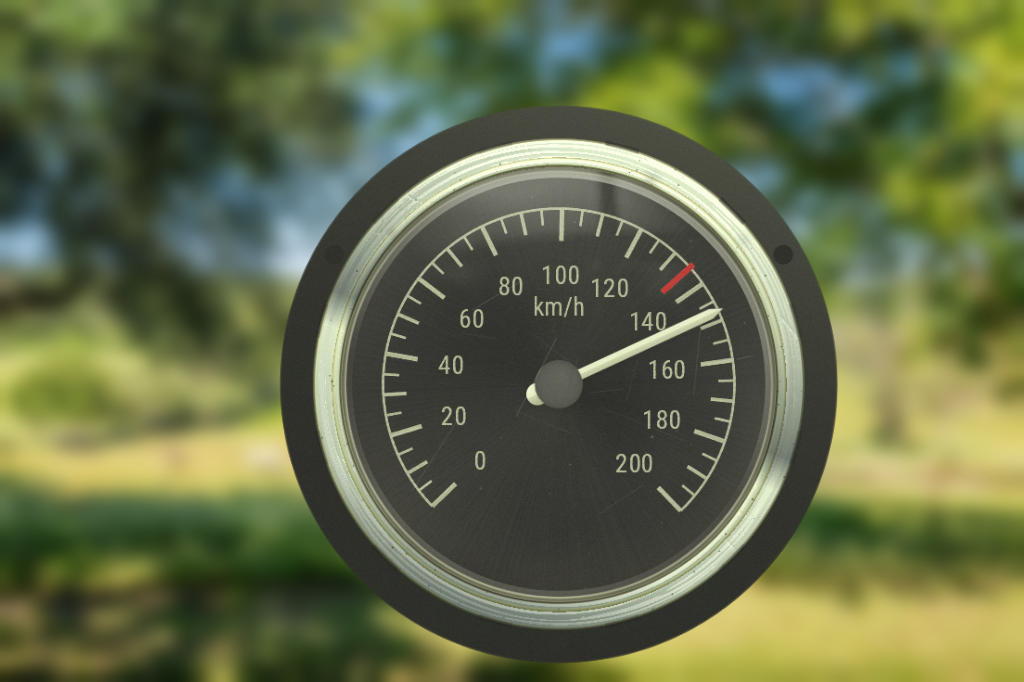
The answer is 147.5 km/h
